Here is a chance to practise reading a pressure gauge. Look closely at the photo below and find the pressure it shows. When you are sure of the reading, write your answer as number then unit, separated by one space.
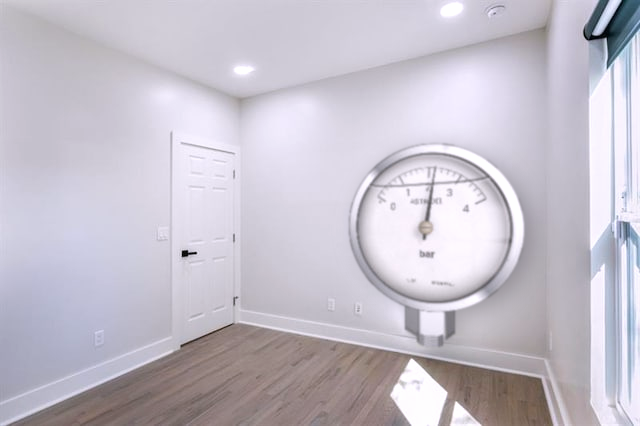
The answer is 2.2 bar
